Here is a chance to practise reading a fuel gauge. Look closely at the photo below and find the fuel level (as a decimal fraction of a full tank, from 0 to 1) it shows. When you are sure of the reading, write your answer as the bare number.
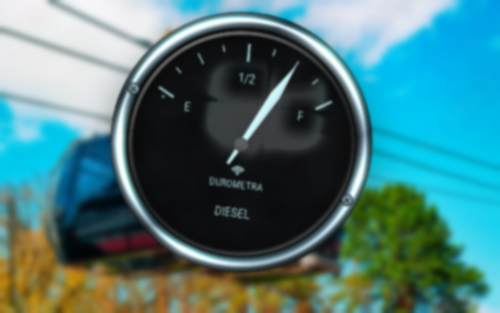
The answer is 0.75
